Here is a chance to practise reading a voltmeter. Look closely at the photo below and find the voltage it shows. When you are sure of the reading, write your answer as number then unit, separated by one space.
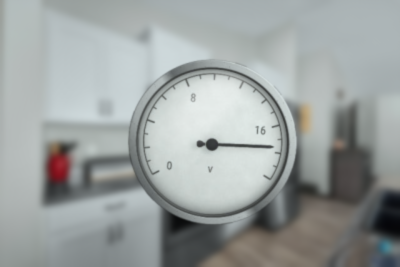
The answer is 17.5 V
